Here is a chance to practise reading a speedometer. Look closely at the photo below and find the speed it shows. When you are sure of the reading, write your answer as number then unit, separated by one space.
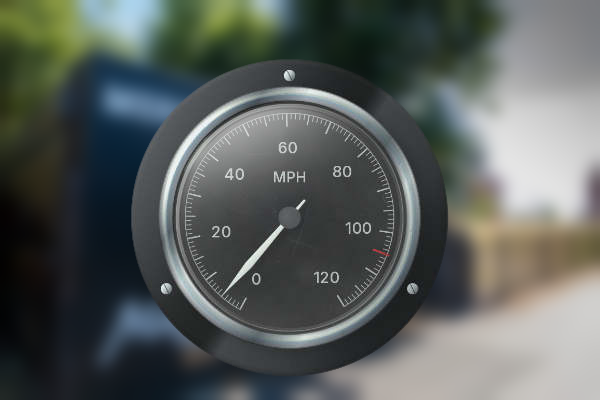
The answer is 5 mph
